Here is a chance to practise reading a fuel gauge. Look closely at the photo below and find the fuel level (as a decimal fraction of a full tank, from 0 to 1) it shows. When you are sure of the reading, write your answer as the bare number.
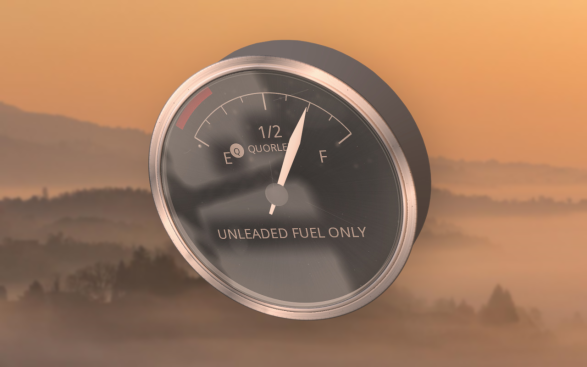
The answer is 0.75
